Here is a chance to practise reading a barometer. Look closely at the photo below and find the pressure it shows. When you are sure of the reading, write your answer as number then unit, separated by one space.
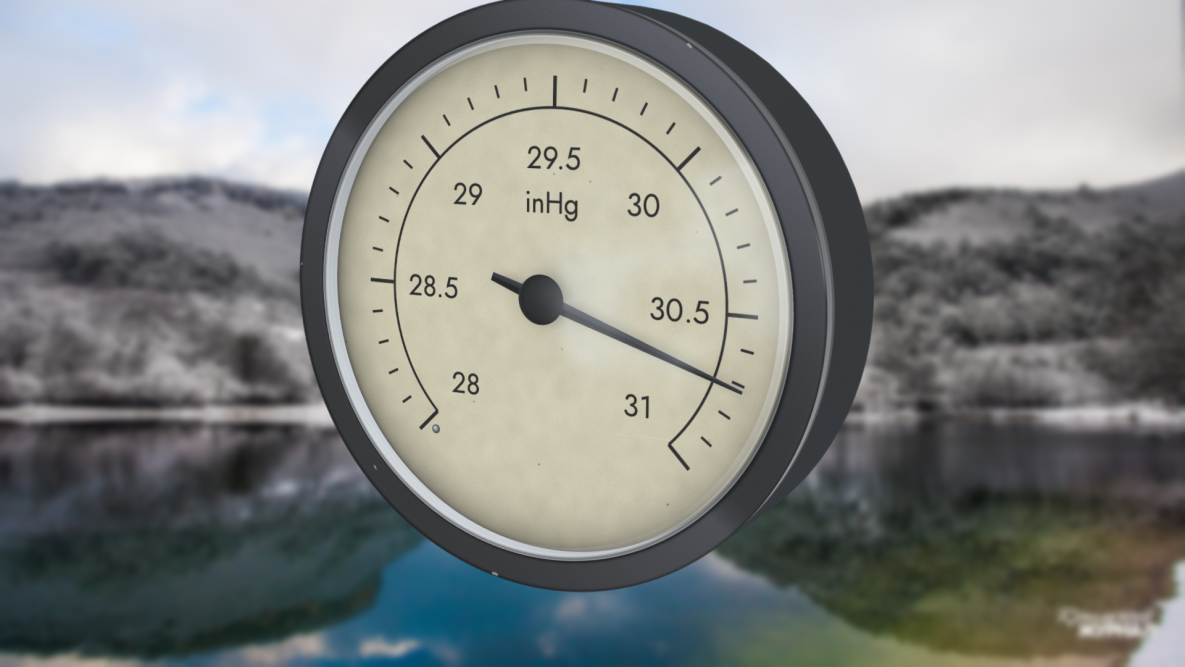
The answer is 30.7 inHg
